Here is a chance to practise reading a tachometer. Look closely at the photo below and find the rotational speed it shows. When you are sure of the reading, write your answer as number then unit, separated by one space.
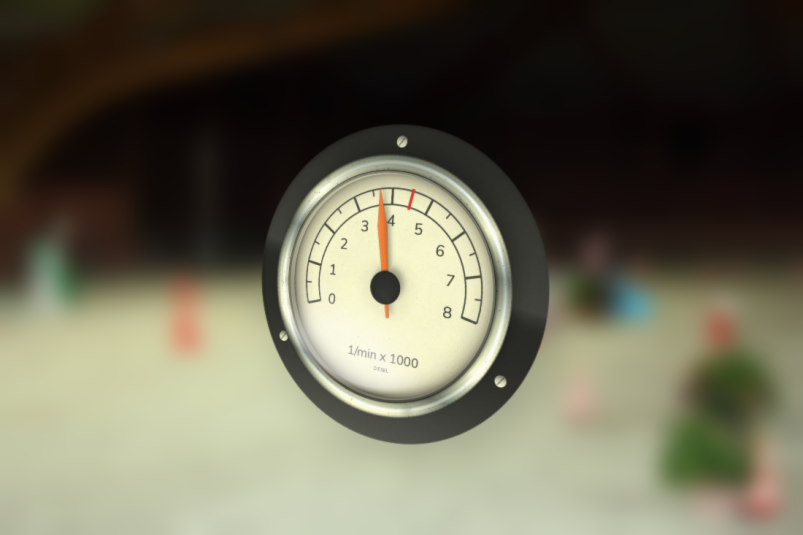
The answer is 3750 rpm
